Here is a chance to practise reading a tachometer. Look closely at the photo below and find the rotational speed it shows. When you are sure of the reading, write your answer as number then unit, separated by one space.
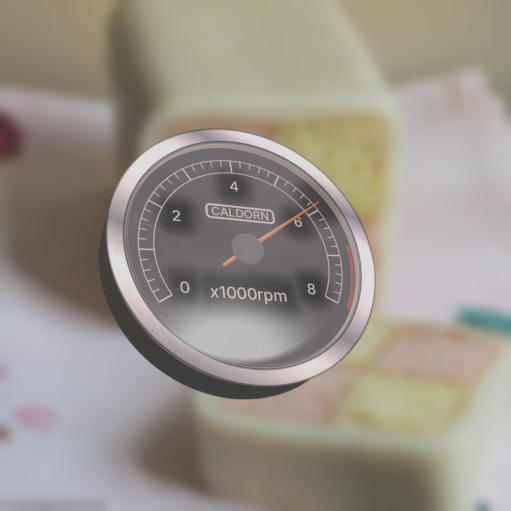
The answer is 5900 rpm
